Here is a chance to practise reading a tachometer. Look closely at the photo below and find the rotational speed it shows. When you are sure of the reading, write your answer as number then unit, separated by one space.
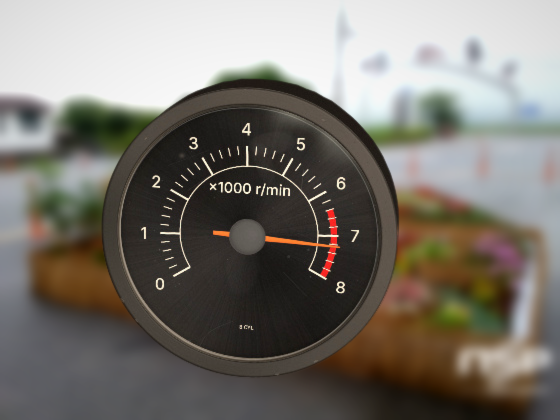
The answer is 7200 rpm
